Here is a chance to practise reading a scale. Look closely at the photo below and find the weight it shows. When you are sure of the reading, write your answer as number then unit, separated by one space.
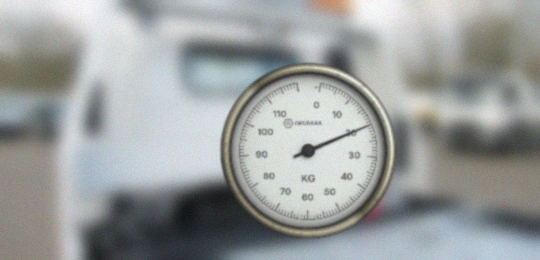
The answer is 20 kg
